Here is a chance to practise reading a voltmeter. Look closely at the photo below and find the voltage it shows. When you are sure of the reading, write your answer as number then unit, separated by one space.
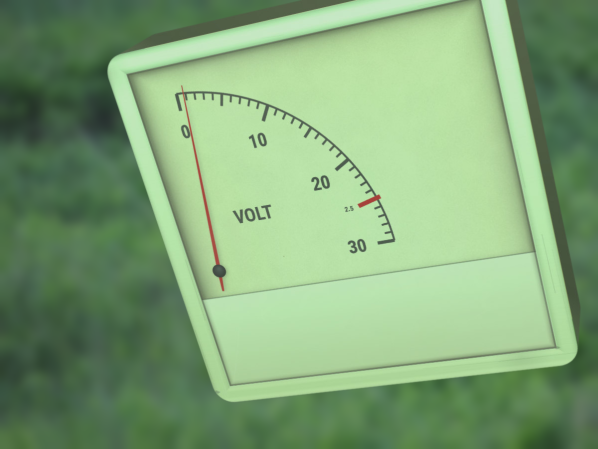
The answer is 1 V
